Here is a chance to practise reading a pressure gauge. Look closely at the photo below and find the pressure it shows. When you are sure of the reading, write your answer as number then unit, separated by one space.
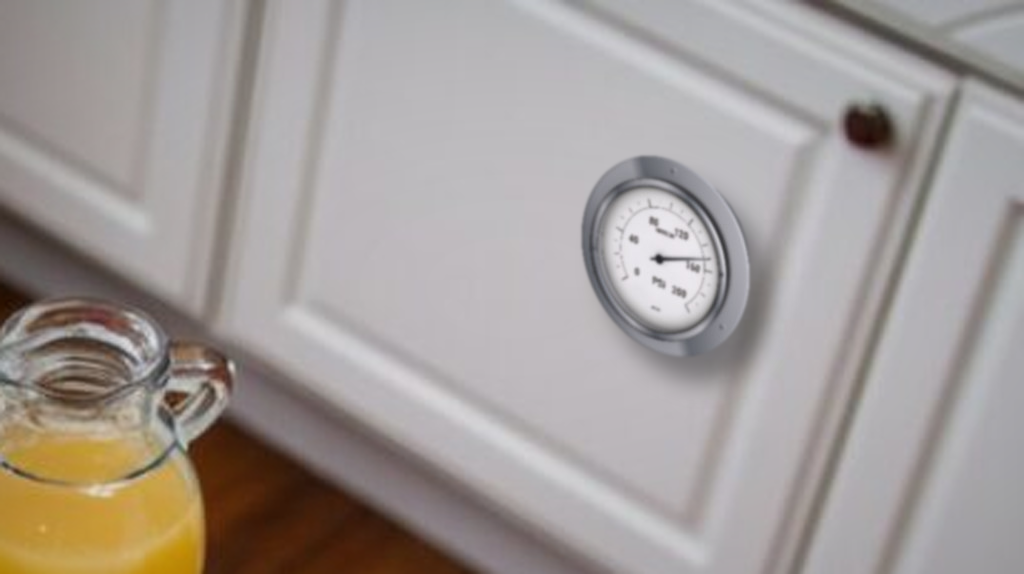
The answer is 150 psi
